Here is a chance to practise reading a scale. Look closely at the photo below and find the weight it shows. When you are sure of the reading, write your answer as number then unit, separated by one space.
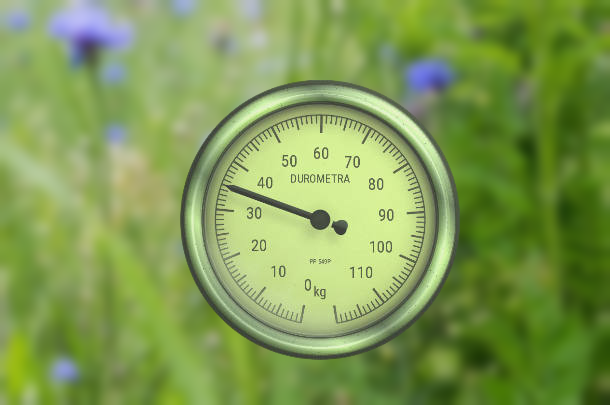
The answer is 35 kg
